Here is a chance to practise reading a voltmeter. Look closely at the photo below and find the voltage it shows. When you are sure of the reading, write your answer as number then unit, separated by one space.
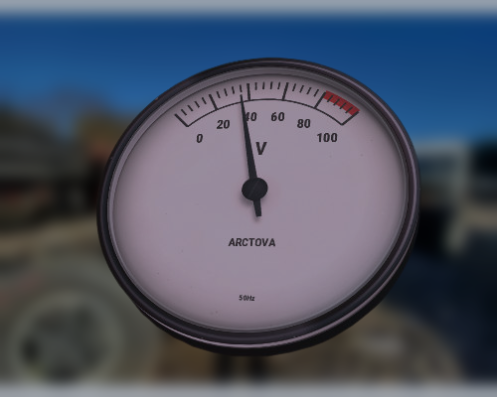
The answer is 36 V
